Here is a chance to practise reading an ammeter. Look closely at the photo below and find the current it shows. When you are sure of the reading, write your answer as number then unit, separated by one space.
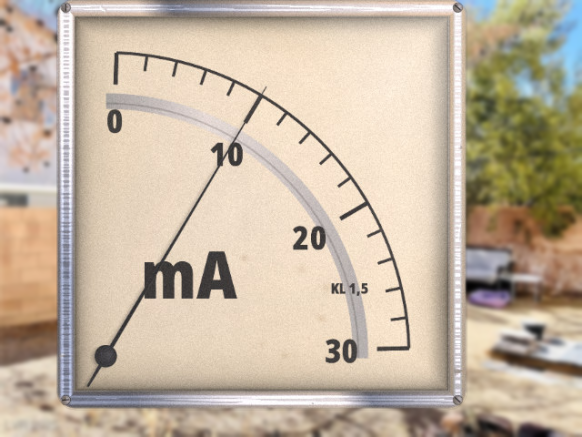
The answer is 10 mA
